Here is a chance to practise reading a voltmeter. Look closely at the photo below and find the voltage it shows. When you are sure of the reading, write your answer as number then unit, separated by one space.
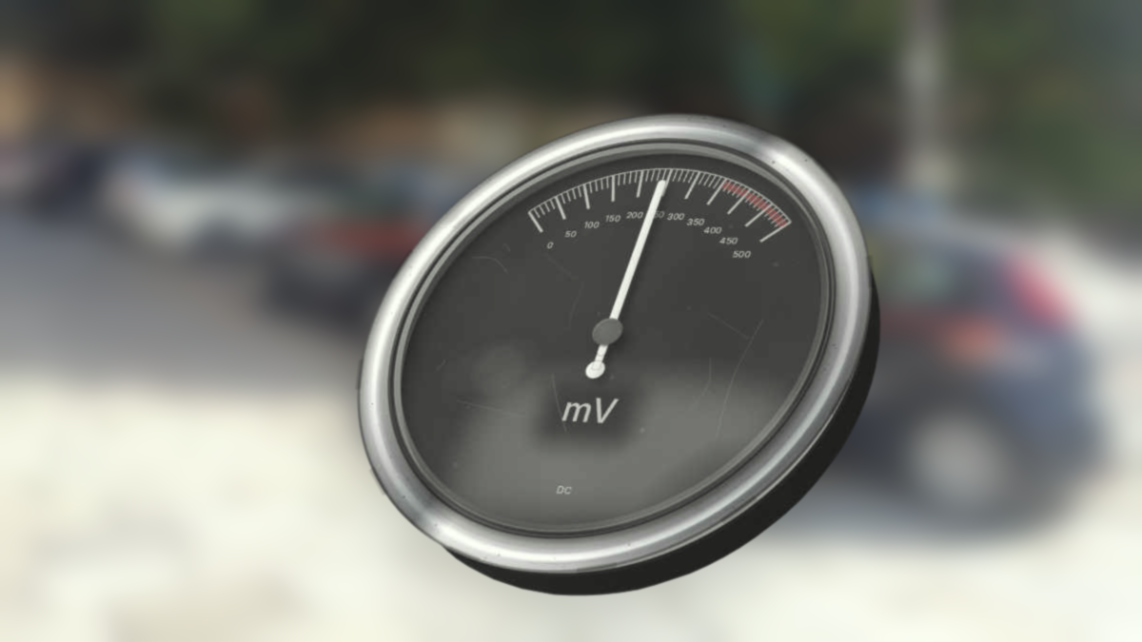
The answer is 250 mV
